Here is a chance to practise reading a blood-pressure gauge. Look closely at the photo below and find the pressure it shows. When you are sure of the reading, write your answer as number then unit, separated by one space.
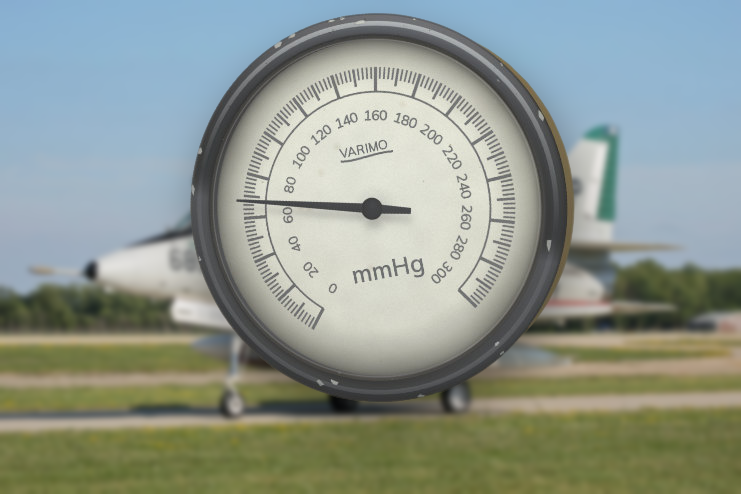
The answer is 68 mmHg
